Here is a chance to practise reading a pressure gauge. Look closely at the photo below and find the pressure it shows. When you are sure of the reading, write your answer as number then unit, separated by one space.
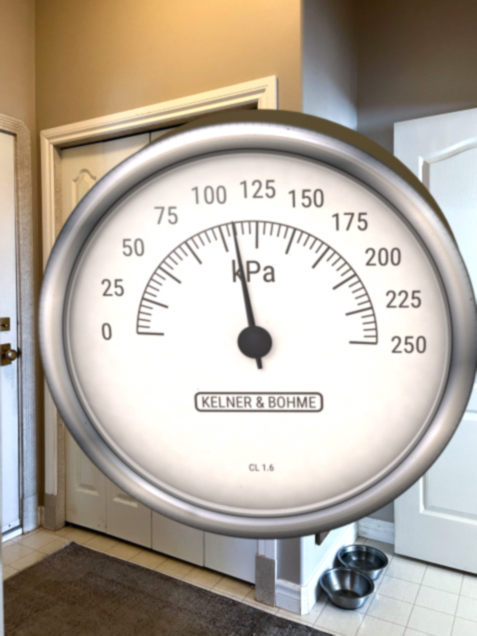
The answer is 110 kPa
